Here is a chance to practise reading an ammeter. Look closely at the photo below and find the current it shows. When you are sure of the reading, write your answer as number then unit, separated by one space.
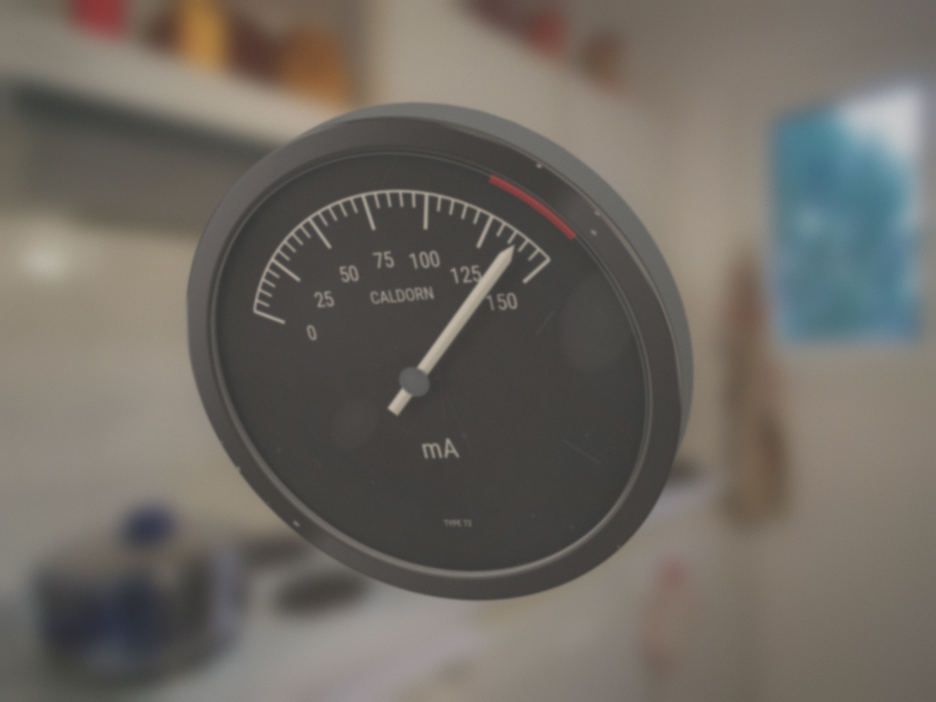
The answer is 137.5 mA
